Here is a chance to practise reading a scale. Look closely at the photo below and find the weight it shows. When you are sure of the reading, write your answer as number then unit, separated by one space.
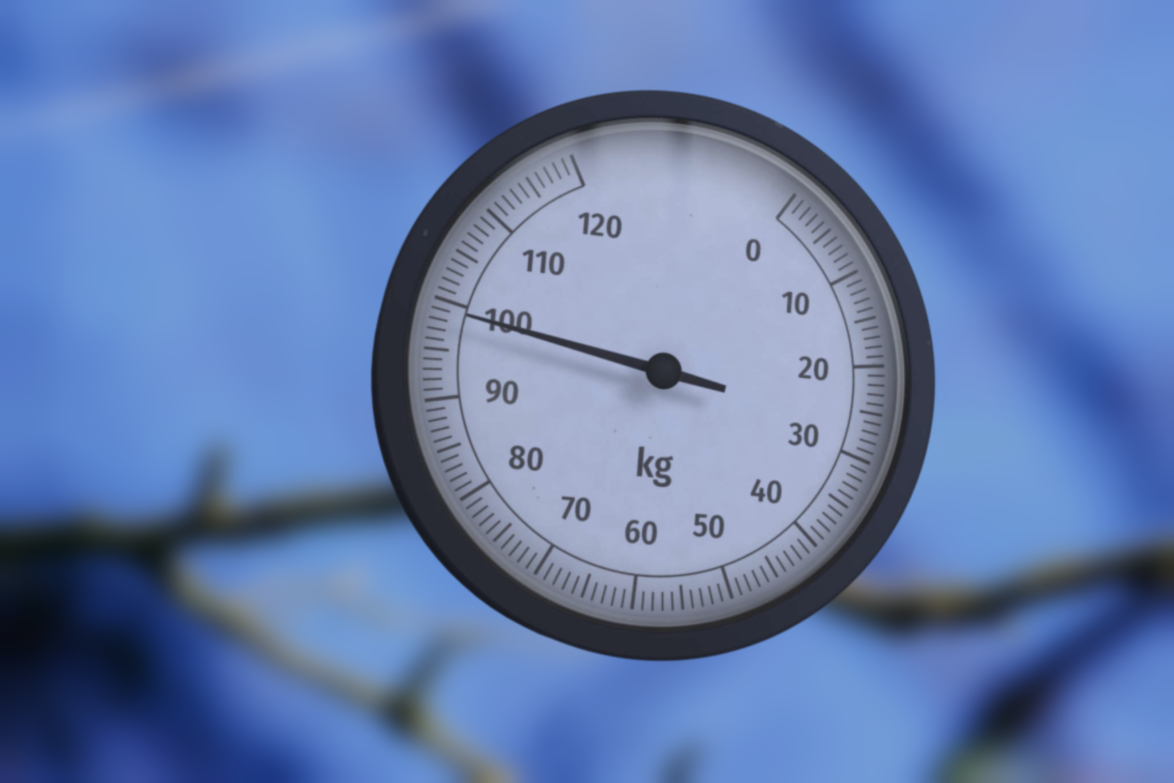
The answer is 99 kg
